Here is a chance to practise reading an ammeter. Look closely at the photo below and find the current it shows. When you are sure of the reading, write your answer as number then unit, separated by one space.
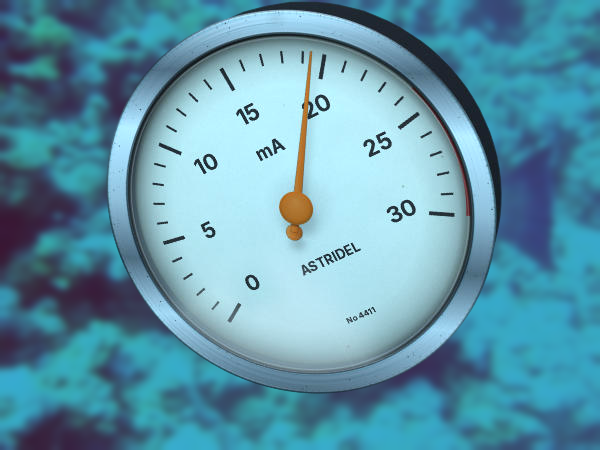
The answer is 19.5 mA
